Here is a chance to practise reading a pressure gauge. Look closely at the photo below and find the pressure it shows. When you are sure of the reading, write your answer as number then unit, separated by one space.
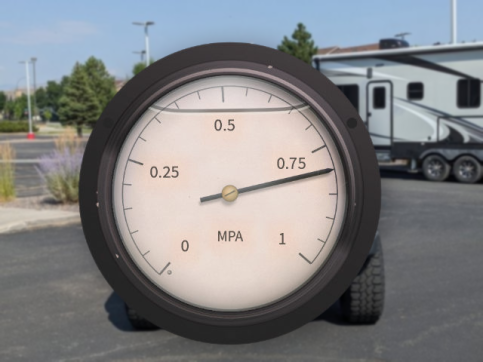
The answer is 0.8 MPa
